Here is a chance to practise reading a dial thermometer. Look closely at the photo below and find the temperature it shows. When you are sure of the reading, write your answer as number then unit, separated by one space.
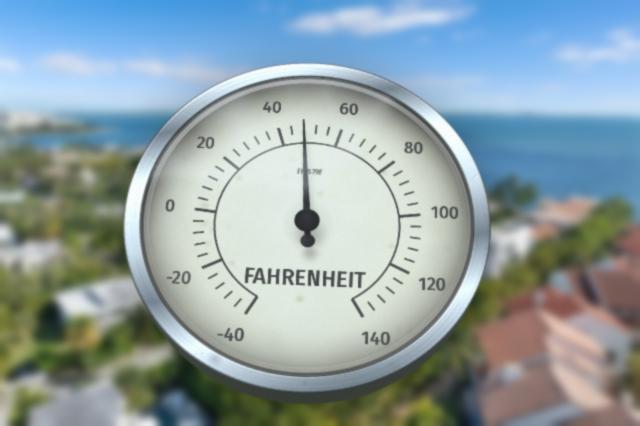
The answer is 48 °F
